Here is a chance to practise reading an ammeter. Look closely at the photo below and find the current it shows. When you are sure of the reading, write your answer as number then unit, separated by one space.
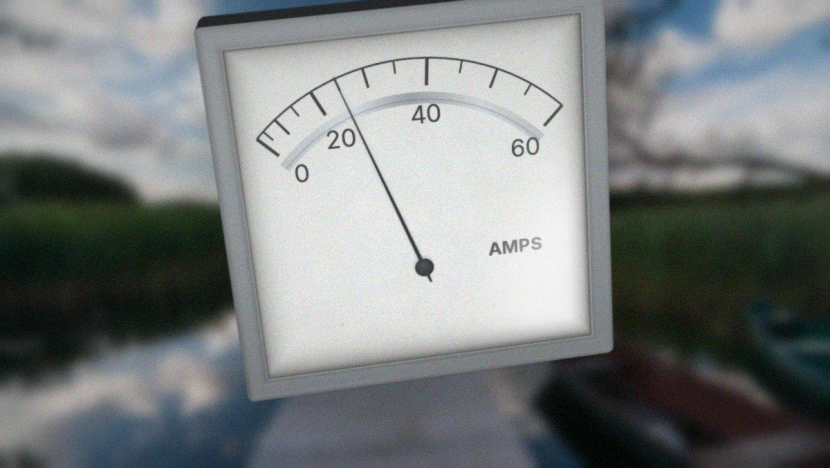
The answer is 25 A
